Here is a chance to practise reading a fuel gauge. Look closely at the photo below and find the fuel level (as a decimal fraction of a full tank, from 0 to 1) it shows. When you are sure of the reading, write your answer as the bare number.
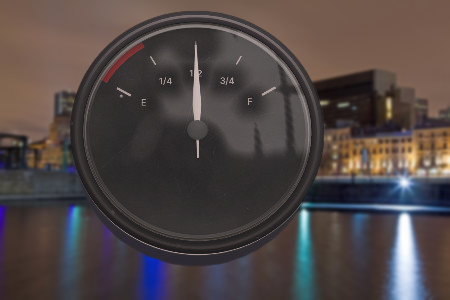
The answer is 0.5
